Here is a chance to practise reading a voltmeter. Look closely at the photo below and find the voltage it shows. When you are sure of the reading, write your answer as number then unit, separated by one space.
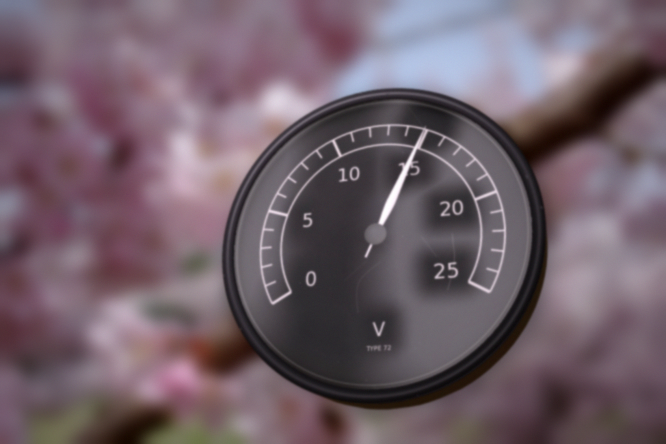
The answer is 15 V
